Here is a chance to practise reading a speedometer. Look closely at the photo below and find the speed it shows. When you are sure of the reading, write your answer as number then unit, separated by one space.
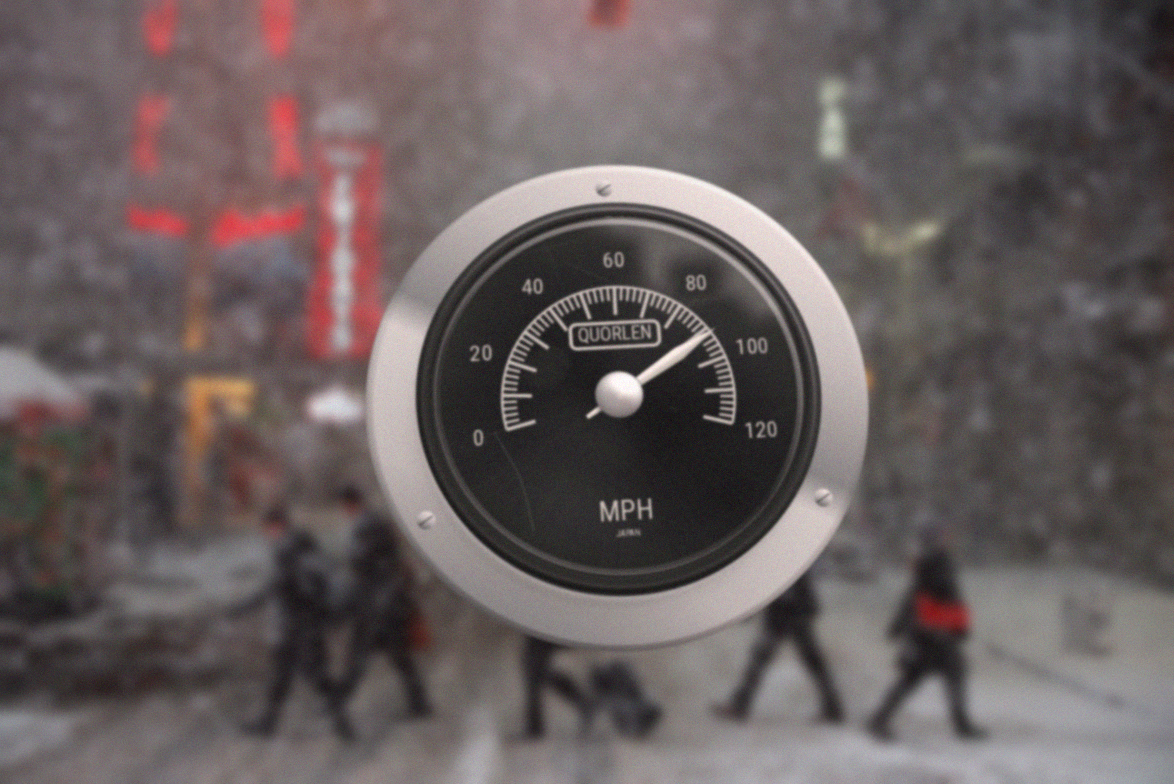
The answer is 92 mph
